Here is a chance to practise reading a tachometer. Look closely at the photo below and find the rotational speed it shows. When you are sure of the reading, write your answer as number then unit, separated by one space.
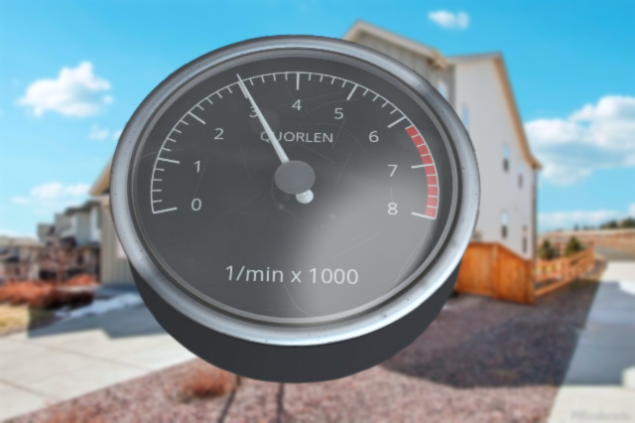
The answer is 3000 rpm
